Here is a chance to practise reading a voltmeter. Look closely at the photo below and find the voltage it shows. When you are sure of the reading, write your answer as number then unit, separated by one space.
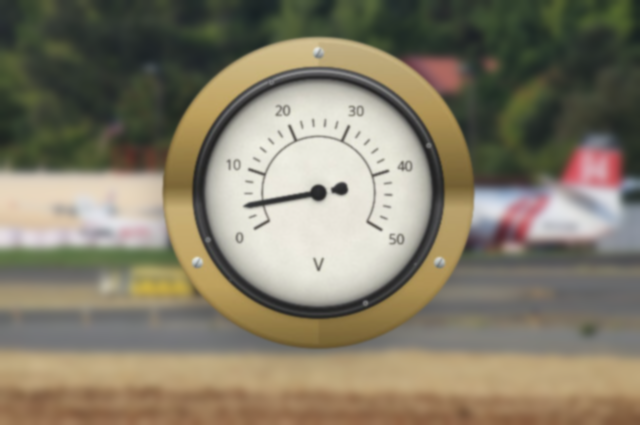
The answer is 4 V
